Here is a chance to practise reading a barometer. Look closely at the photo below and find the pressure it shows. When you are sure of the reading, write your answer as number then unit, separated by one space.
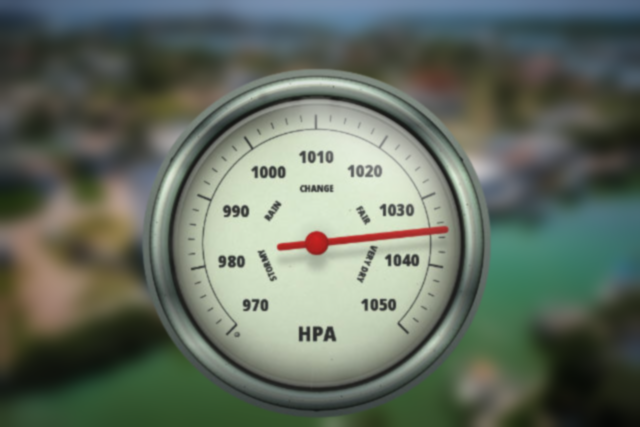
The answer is 1035 hPa
